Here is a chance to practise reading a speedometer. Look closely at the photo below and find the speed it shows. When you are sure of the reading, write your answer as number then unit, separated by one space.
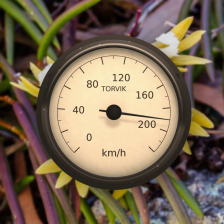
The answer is 190 km/h
